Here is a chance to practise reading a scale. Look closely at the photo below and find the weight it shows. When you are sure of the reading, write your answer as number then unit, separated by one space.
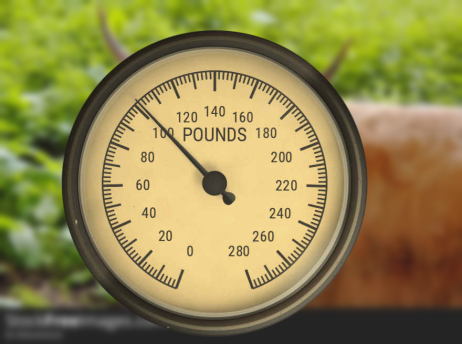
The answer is 102 lb
